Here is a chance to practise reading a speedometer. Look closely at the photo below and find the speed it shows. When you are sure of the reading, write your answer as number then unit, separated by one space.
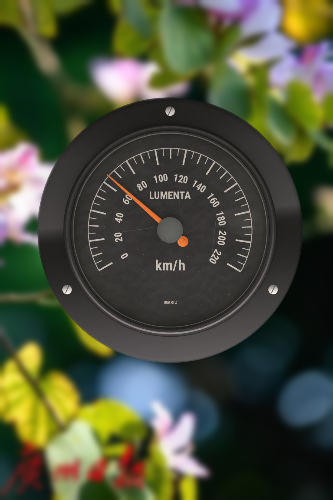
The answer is 65 km/h
